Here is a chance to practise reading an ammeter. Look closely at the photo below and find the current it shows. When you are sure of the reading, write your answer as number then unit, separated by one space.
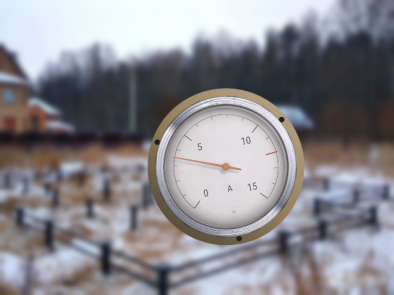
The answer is 3.5 A
